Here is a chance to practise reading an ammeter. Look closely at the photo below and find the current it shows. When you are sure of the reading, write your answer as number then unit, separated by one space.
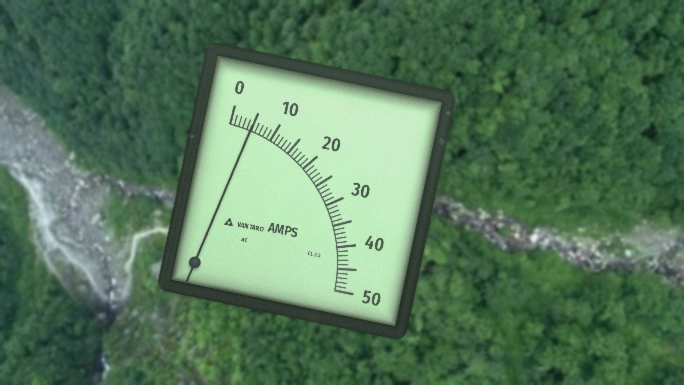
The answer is 5 A
